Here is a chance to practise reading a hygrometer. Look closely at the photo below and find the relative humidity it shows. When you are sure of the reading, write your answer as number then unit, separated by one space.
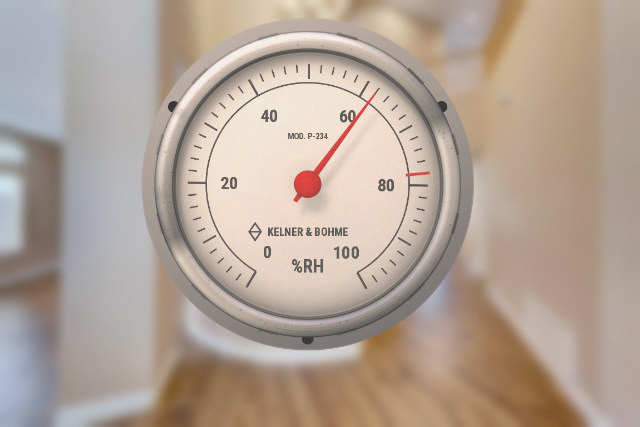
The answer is 62 %
